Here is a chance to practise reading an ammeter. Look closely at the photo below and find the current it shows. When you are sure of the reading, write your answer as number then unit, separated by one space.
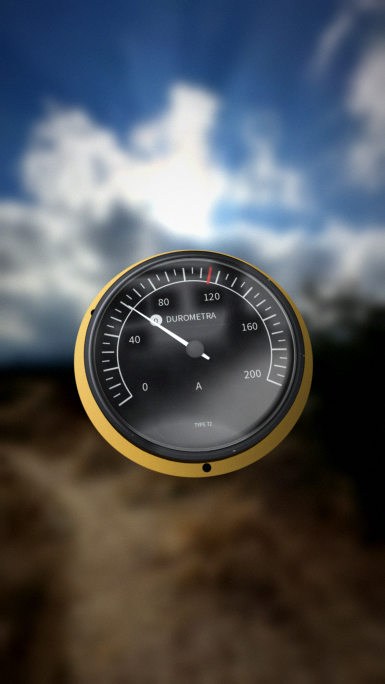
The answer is 60 A
